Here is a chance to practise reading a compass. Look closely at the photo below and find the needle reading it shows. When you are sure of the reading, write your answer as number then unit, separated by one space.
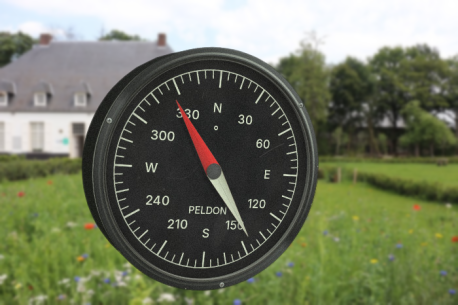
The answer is 325 °
